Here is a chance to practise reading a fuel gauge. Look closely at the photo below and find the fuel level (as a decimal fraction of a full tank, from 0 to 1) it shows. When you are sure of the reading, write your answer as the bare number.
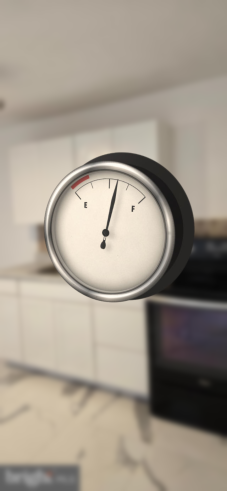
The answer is 0.625
